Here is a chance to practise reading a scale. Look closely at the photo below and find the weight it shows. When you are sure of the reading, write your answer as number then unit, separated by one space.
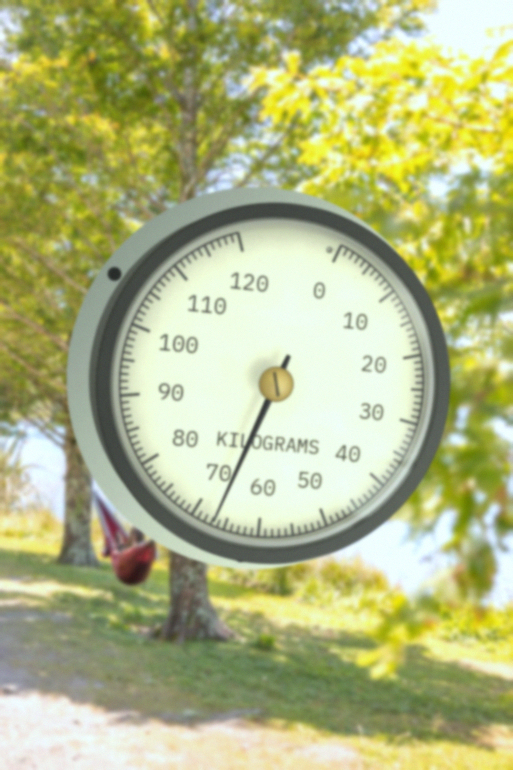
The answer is 67 kg
